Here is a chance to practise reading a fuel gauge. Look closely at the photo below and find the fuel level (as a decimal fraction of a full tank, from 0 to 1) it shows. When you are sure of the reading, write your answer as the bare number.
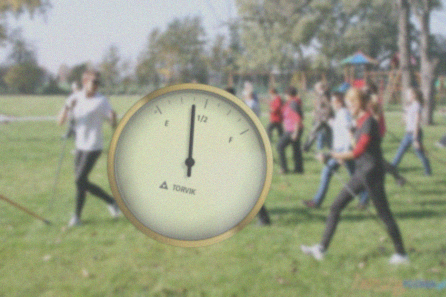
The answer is 0.375
